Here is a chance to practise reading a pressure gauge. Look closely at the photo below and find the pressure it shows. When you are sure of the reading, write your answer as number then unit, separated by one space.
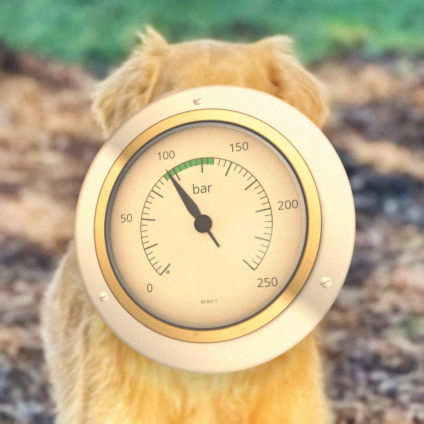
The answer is 95 bar
